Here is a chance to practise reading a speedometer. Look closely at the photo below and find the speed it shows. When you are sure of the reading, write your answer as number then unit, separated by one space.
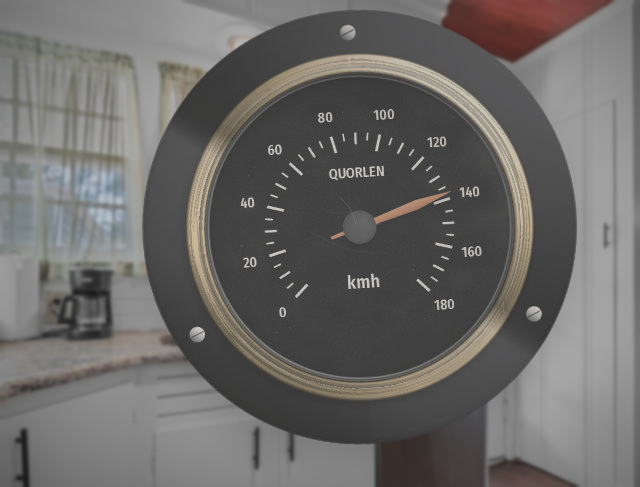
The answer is 137.5 km/h
